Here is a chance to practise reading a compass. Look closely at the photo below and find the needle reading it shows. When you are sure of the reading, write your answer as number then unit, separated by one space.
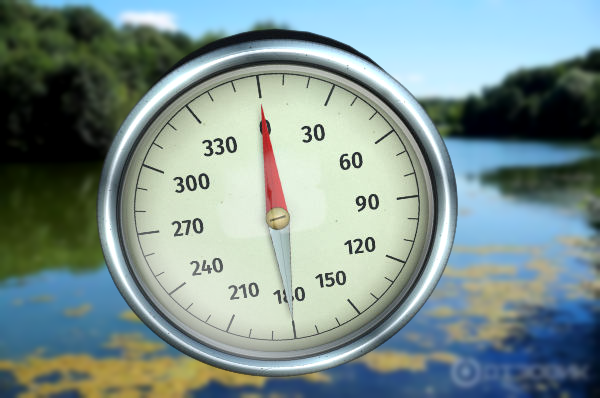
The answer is 0 °
